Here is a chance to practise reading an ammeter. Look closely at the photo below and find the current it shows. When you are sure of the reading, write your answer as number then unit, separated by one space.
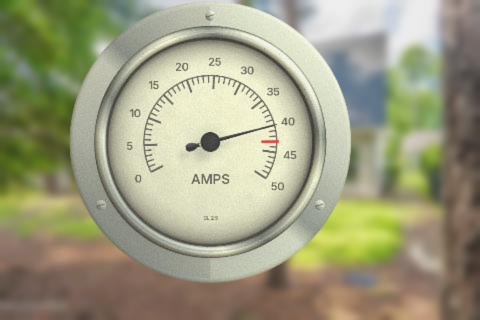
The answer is 40 A
